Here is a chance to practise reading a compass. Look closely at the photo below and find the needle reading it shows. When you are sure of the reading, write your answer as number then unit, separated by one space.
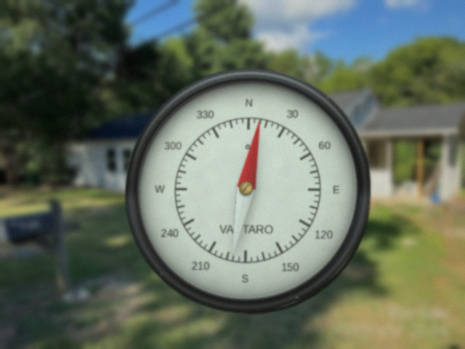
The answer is 10 °
